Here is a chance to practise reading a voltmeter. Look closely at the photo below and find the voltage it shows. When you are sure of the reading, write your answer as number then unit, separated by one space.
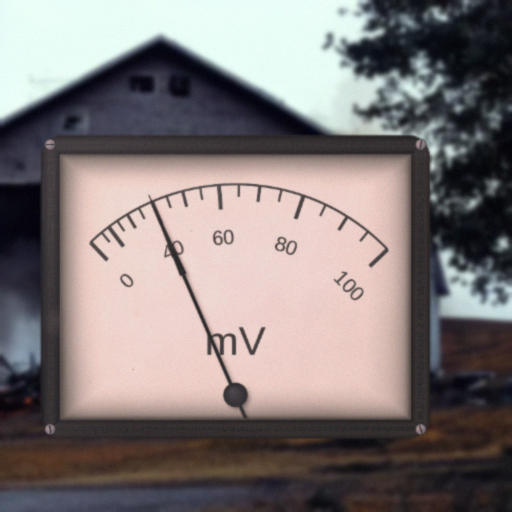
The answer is 40 mV
